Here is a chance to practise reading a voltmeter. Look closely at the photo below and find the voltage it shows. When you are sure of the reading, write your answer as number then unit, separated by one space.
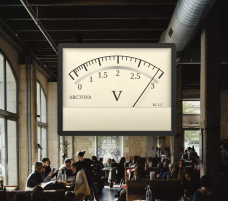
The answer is 2.9 V
